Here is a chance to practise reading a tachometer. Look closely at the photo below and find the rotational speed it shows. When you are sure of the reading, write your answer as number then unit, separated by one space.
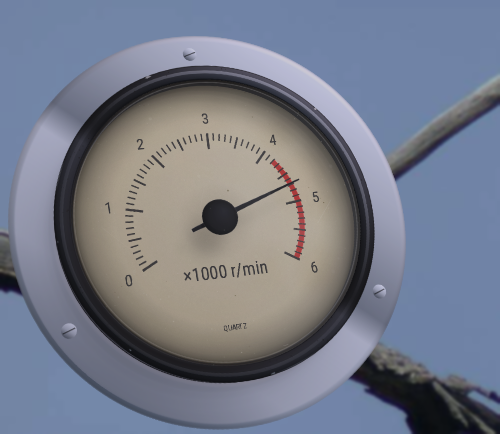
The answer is 4700 rpm
